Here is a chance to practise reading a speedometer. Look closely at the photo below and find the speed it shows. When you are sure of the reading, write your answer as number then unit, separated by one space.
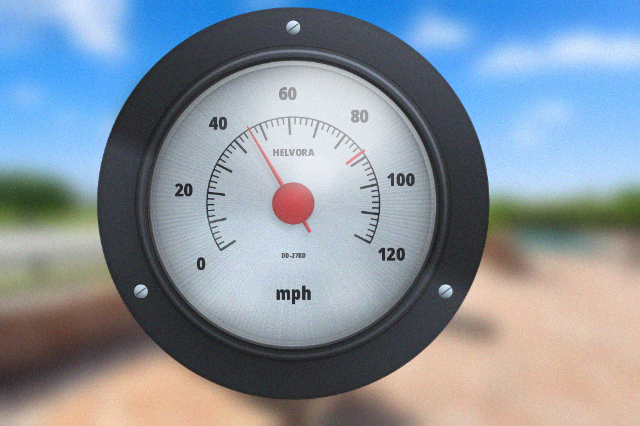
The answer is 46 mph
